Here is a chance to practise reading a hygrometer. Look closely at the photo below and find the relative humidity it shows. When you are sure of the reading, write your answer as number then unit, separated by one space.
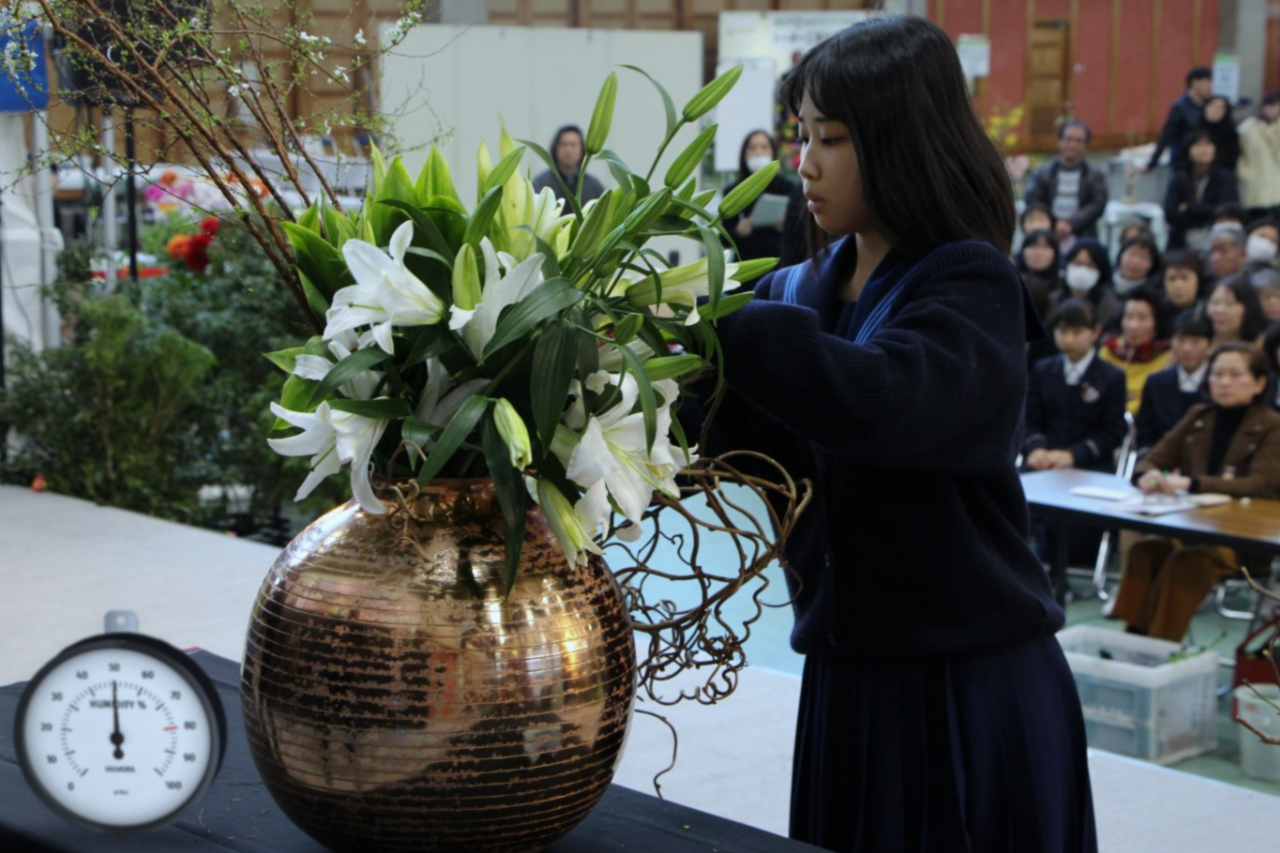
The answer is 50 %
